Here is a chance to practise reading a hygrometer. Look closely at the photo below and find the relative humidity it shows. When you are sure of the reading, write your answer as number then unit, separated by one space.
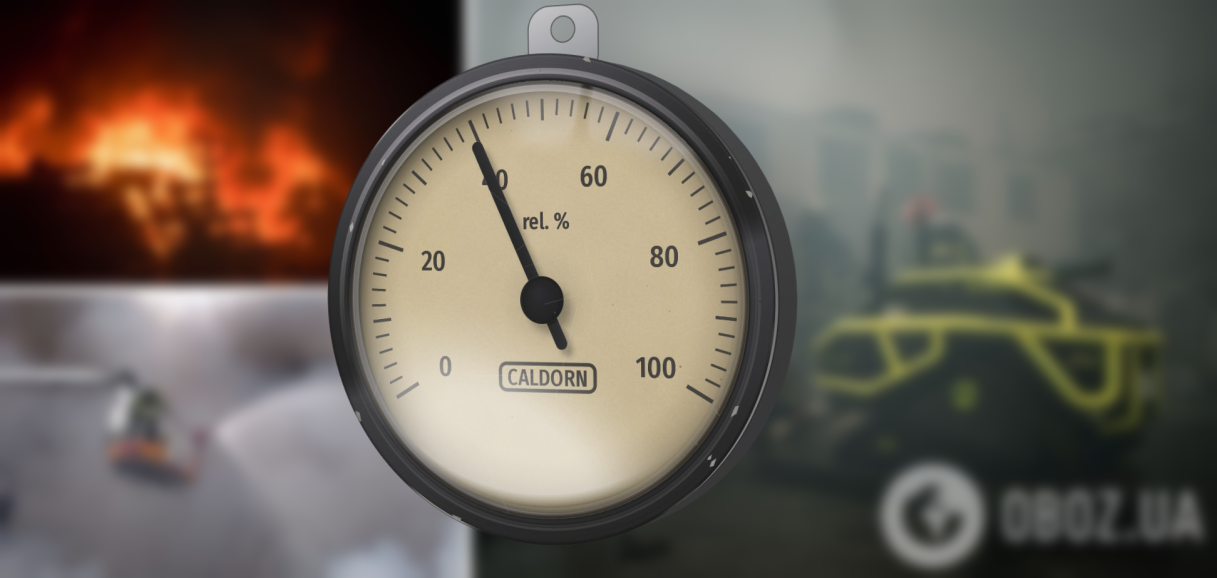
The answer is 40 %
